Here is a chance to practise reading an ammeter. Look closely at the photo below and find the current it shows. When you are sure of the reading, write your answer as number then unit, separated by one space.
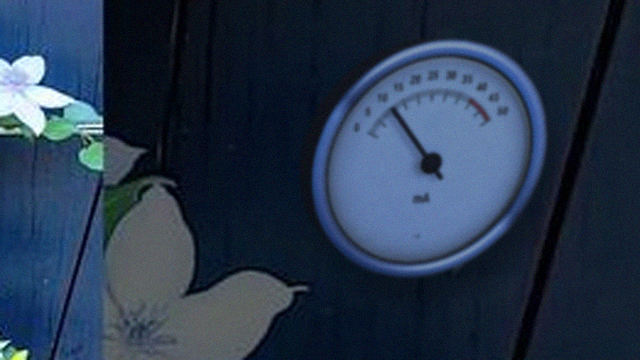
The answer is 10 mA
